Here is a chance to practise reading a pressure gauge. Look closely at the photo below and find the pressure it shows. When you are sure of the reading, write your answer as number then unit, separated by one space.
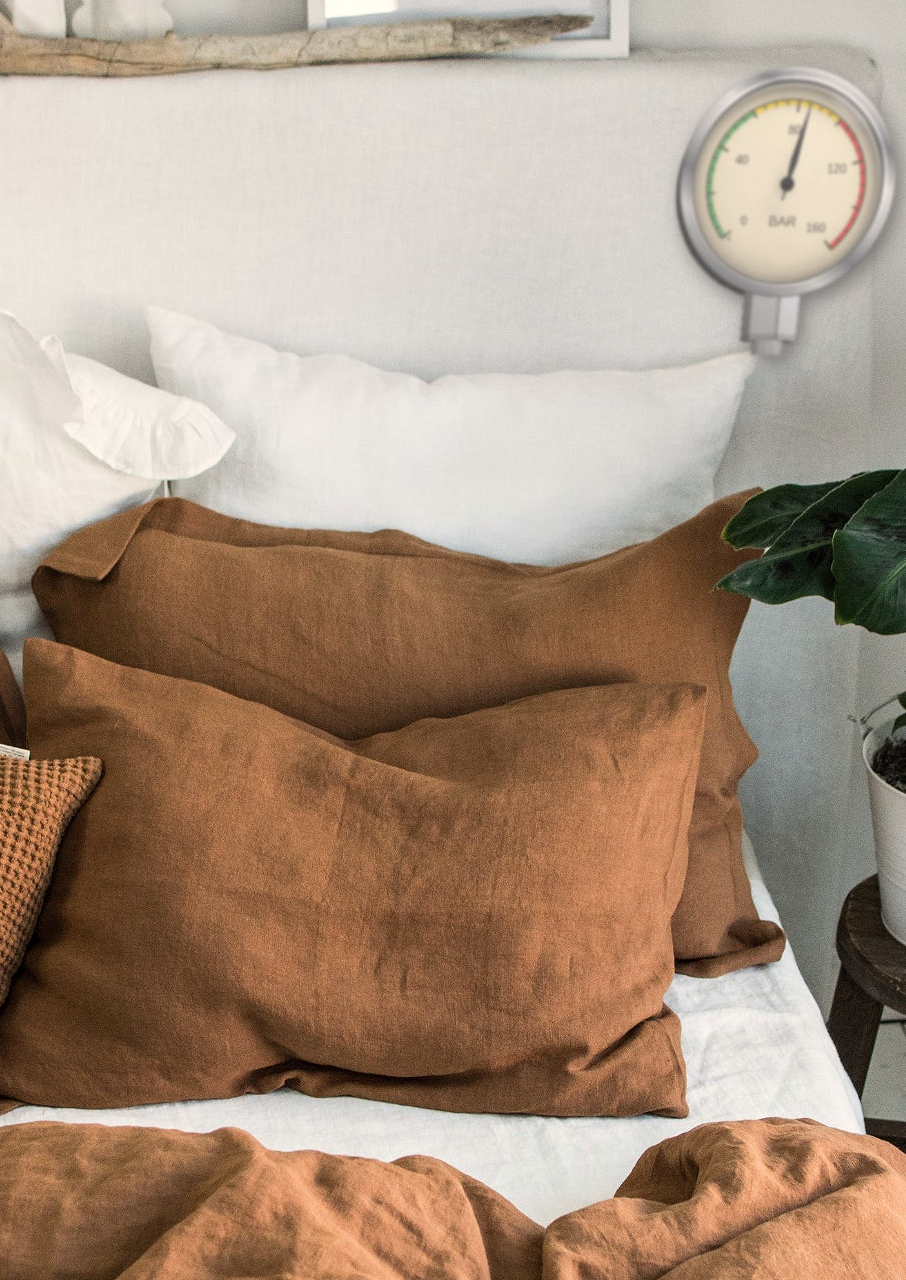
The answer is 85 bar
